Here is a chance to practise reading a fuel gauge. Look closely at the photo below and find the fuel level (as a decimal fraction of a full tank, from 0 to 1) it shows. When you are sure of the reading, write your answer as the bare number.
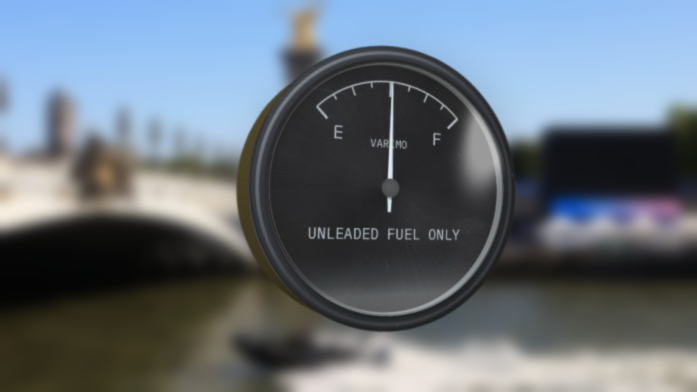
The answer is 0.5
